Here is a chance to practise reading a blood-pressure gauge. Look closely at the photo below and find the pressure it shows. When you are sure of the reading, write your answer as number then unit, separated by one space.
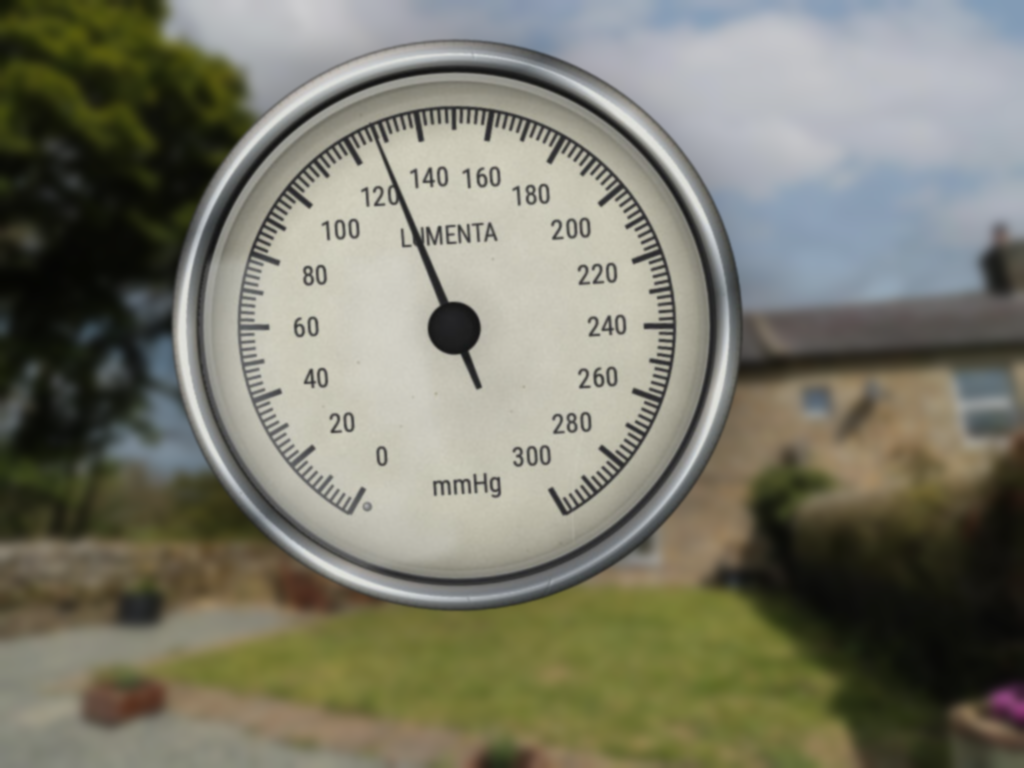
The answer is 128 mmHg
